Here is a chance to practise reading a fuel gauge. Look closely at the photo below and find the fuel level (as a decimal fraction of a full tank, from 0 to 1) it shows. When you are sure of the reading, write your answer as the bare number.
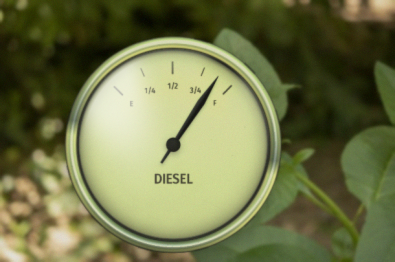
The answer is 0.875
